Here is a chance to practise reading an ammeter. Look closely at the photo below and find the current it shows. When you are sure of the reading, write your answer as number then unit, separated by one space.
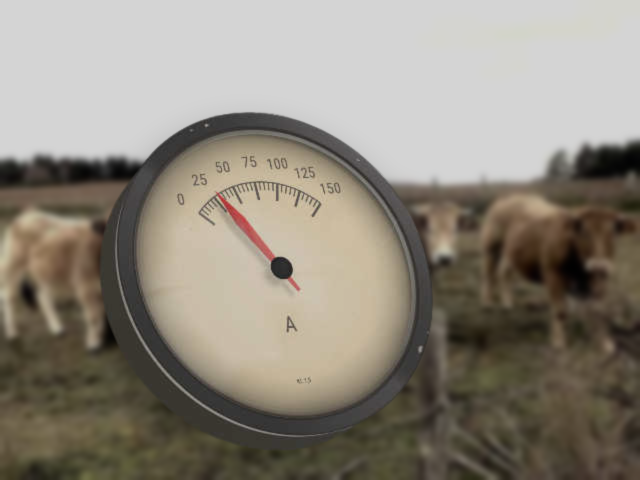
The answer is 25 A
